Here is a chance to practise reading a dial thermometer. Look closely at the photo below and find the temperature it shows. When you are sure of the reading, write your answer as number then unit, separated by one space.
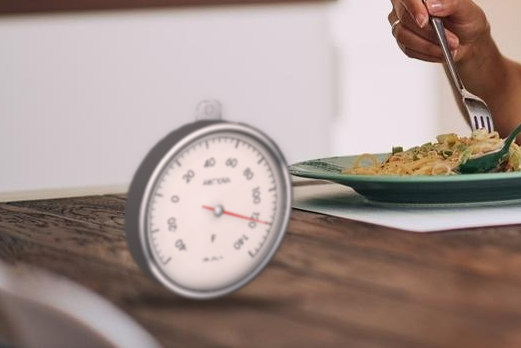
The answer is 120 °F
